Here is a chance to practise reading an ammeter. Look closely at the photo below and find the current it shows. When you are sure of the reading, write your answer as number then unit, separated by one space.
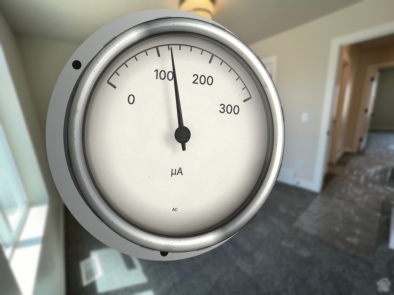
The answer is 120 µA
